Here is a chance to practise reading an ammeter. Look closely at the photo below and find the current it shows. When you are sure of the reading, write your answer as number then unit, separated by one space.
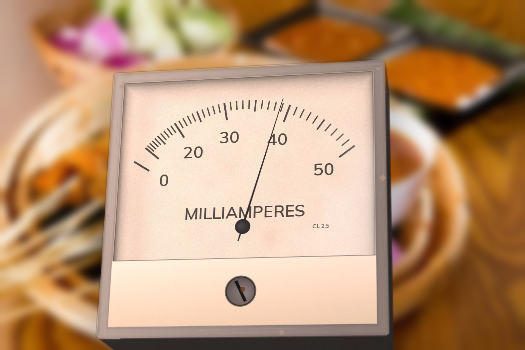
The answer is 39 mA
